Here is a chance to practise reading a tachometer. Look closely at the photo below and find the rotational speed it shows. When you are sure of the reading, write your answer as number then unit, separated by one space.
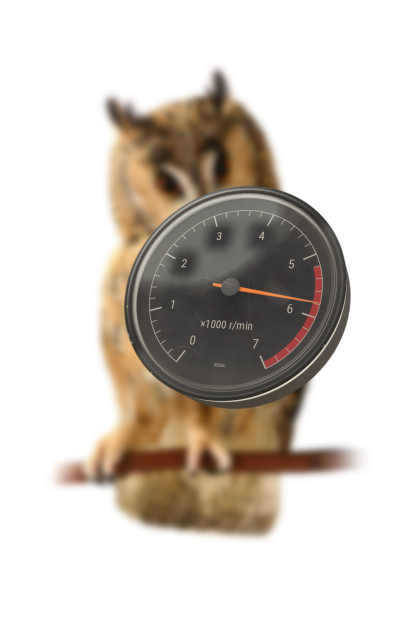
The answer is 5800 rpm
